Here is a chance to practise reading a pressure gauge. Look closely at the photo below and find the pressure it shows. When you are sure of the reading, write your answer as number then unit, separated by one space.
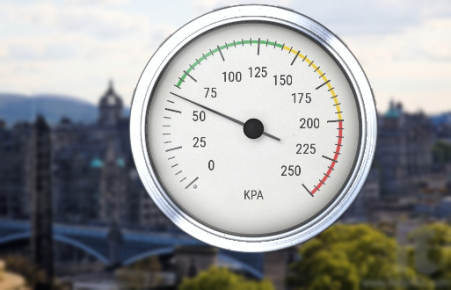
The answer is 60 kPa
